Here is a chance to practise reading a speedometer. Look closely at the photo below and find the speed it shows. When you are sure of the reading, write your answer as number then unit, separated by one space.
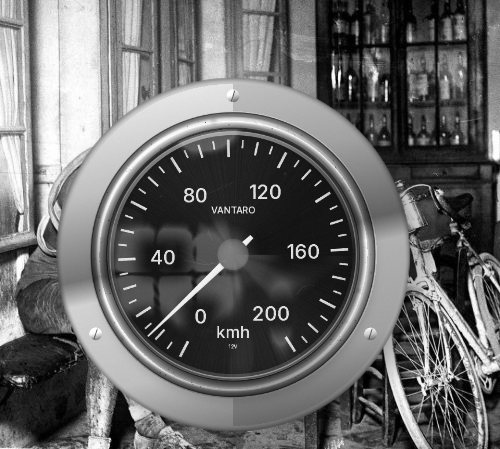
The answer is 12.5 km/h
